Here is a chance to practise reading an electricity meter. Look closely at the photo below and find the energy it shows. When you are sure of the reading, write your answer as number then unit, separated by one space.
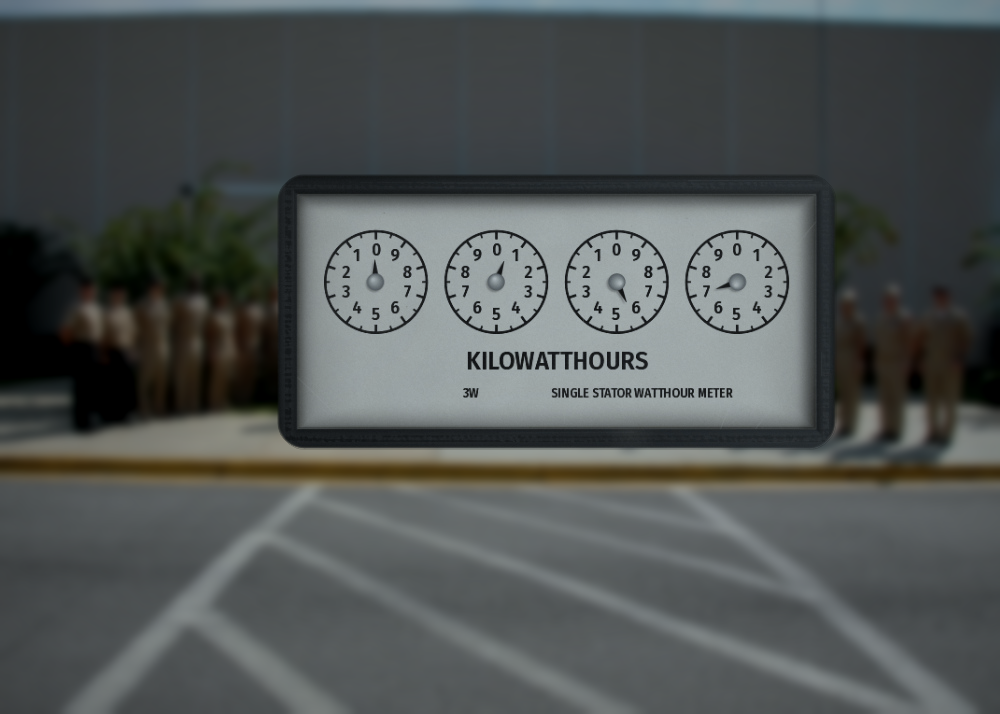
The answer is 57 kWh
